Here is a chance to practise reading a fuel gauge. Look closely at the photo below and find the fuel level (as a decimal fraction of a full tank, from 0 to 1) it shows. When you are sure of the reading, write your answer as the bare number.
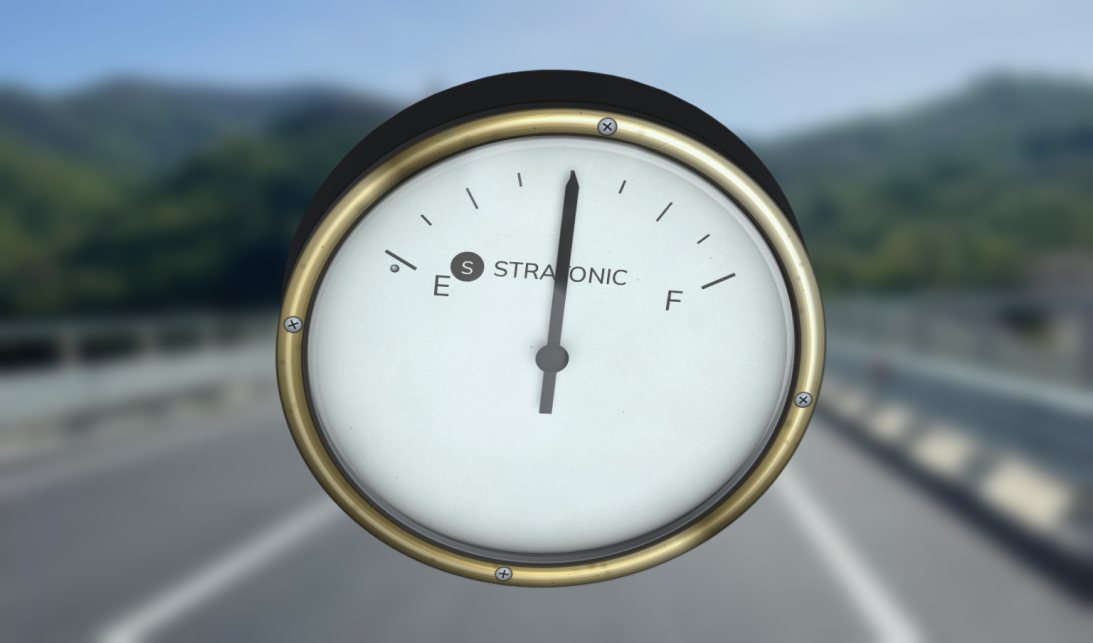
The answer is 0.5
